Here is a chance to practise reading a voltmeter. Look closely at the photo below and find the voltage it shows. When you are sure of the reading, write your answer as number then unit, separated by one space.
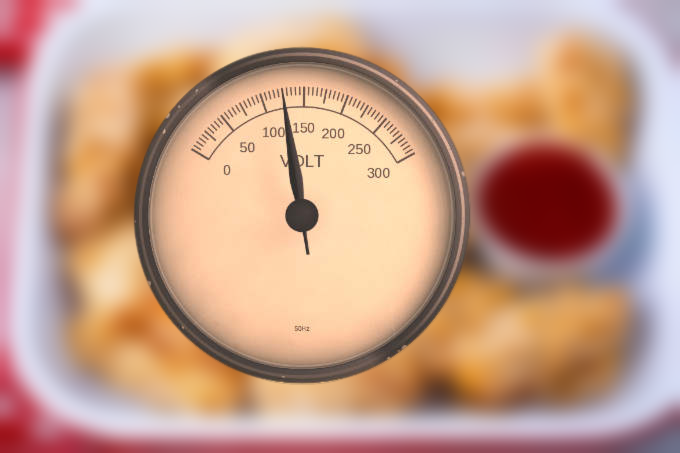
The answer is 125 V
